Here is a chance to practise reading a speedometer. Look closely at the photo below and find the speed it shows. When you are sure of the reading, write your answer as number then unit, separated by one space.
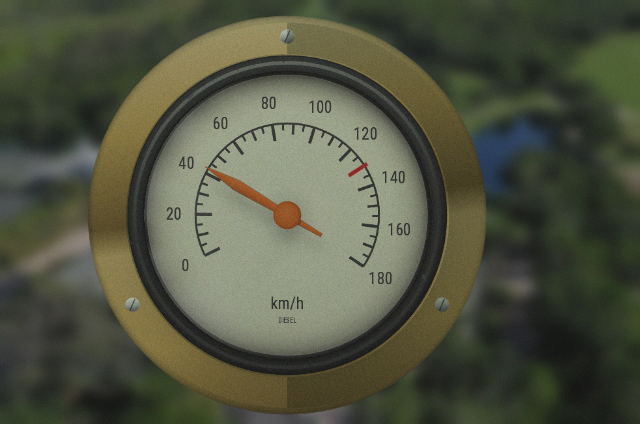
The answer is 42.5 km/h
